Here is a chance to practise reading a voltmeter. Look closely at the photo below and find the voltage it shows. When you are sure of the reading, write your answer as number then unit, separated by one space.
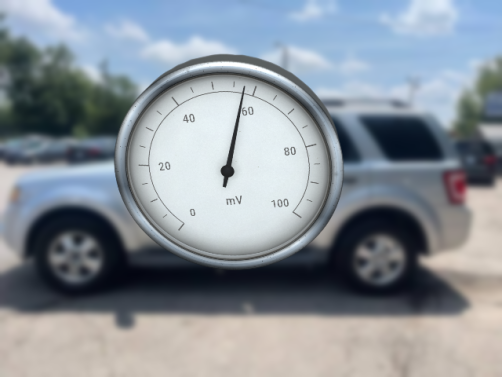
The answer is 57.5 mV
